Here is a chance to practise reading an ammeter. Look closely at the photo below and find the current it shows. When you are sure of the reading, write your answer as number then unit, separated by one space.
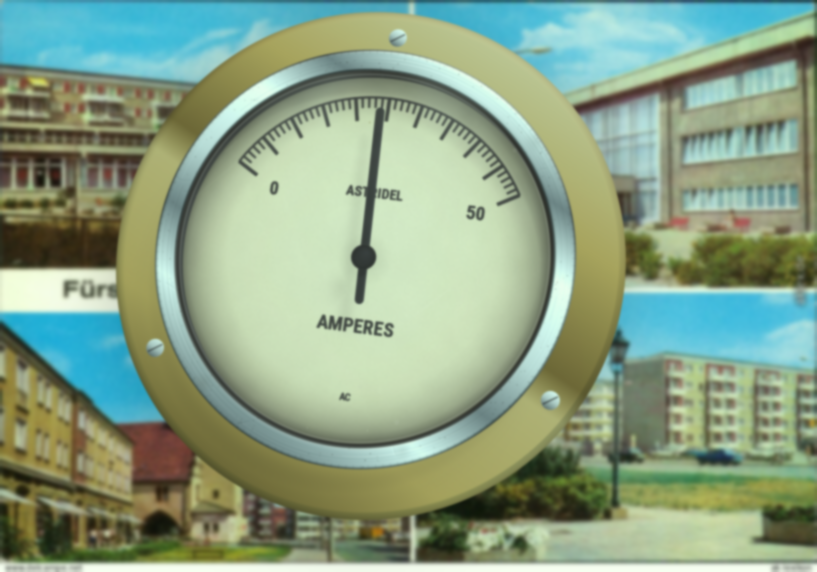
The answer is 24 A
